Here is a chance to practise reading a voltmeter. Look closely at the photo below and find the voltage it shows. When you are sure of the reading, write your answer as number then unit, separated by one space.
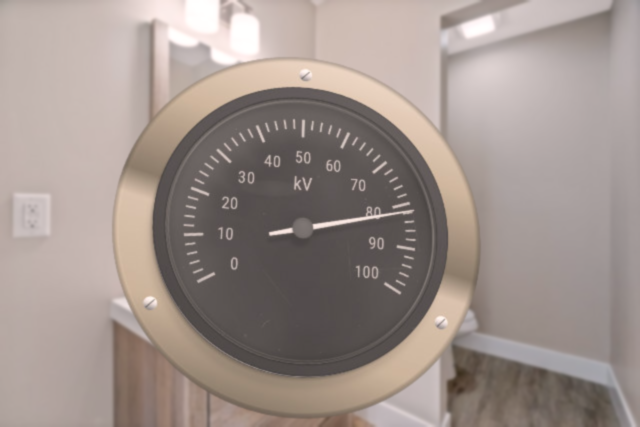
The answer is 82 kV
